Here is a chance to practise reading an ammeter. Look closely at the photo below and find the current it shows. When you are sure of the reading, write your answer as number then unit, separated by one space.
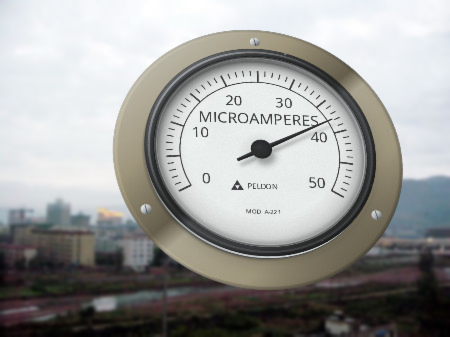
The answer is 38 µA
